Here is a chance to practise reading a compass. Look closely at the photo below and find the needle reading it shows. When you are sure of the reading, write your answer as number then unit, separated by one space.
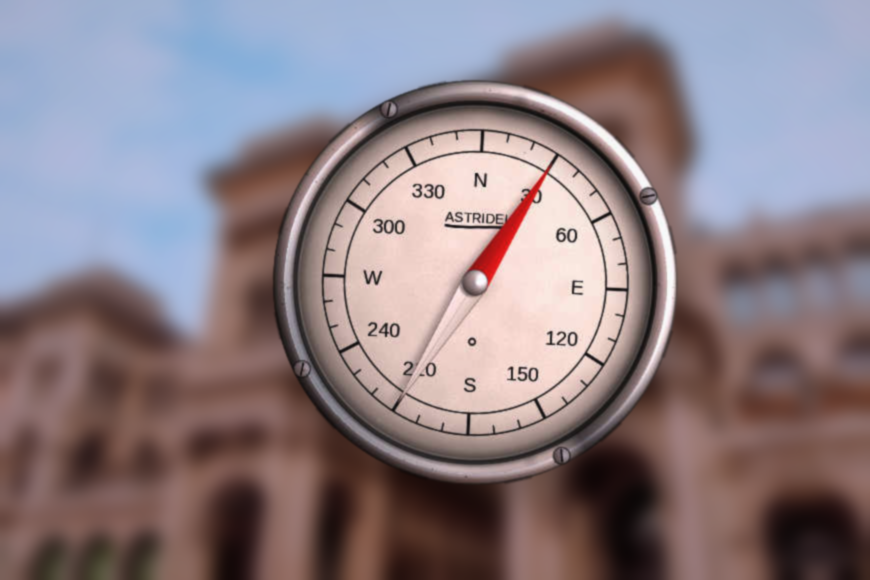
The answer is 30 °
